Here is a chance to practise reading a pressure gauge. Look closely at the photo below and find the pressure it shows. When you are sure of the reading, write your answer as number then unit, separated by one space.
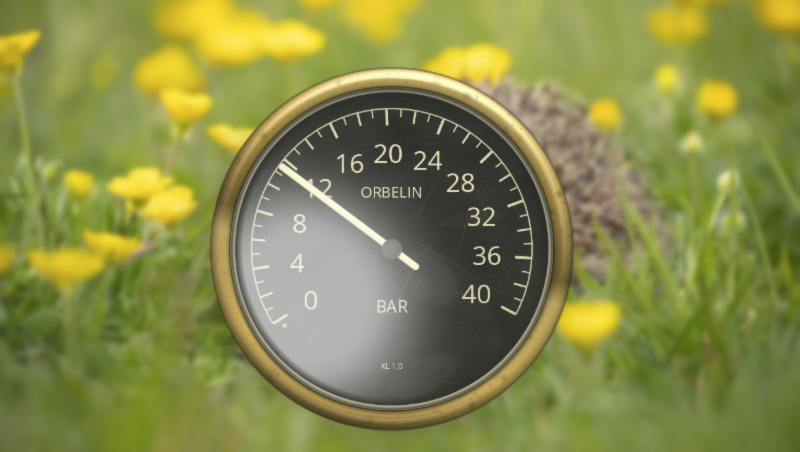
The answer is 11.5 bar
